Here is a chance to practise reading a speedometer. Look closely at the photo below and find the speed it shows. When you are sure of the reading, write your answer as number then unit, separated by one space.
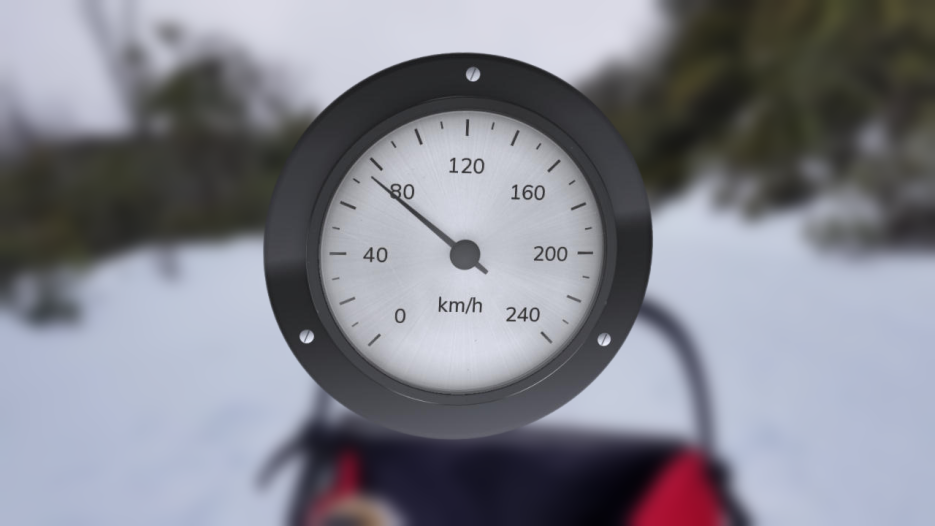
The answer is 75 km/h
